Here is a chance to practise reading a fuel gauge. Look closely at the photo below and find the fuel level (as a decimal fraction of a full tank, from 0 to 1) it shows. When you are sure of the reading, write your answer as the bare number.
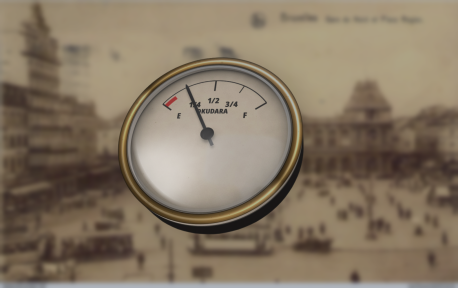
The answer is 0.25
